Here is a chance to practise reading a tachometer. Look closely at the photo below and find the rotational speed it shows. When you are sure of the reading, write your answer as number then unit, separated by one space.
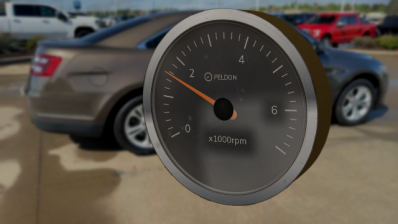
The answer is 1600 rpm
